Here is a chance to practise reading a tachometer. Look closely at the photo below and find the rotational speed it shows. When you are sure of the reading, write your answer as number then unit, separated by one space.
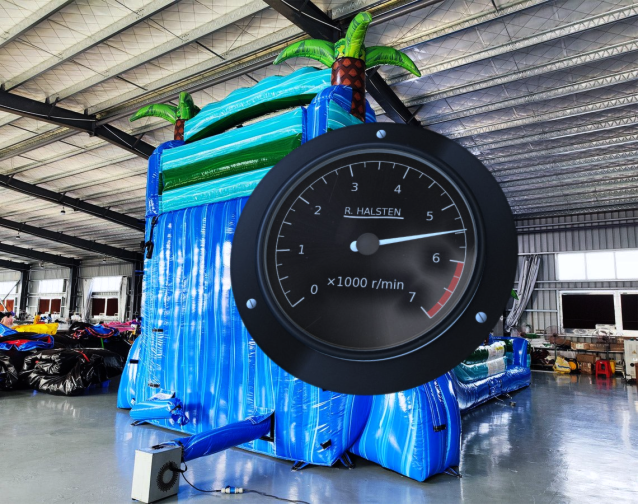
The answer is 5500 rpm
